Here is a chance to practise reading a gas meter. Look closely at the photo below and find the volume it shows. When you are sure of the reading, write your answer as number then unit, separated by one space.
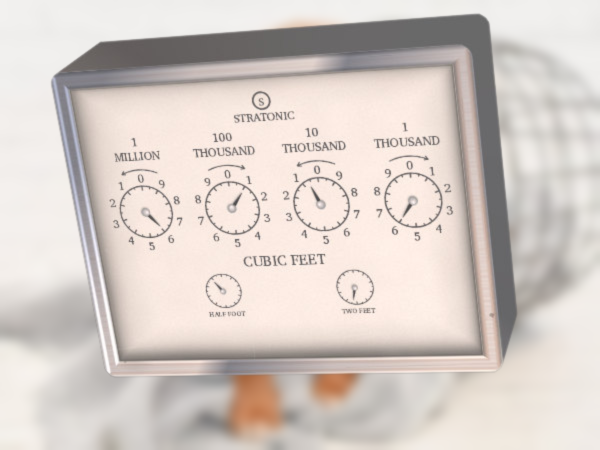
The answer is 610600 ft³
